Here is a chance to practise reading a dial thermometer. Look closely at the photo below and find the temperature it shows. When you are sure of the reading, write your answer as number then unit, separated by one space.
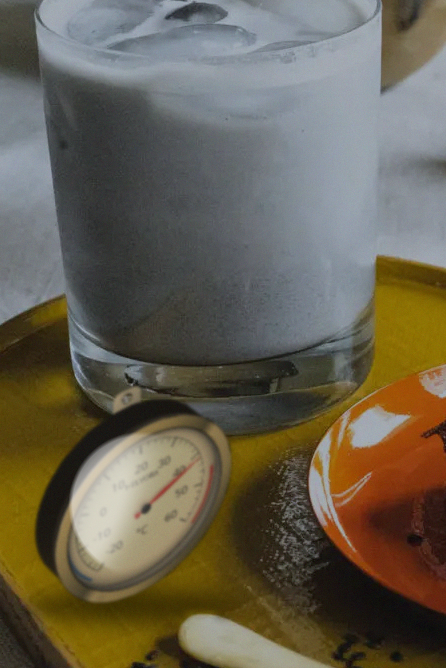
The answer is 40 °C
